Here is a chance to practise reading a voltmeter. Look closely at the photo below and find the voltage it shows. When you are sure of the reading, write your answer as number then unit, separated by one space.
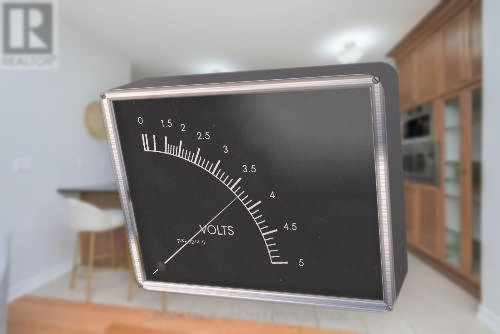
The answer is 3.7 V
